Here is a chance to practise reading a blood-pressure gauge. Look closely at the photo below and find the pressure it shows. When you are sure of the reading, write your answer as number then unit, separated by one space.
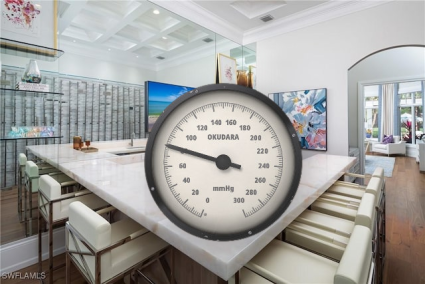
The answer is 80 mmHg
